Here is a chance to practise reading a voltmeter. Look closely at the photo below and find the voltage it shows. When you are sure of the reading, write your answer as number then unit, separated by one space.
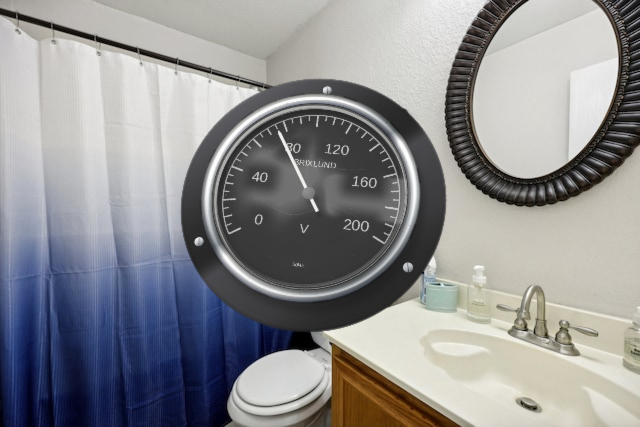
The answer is 75 V
